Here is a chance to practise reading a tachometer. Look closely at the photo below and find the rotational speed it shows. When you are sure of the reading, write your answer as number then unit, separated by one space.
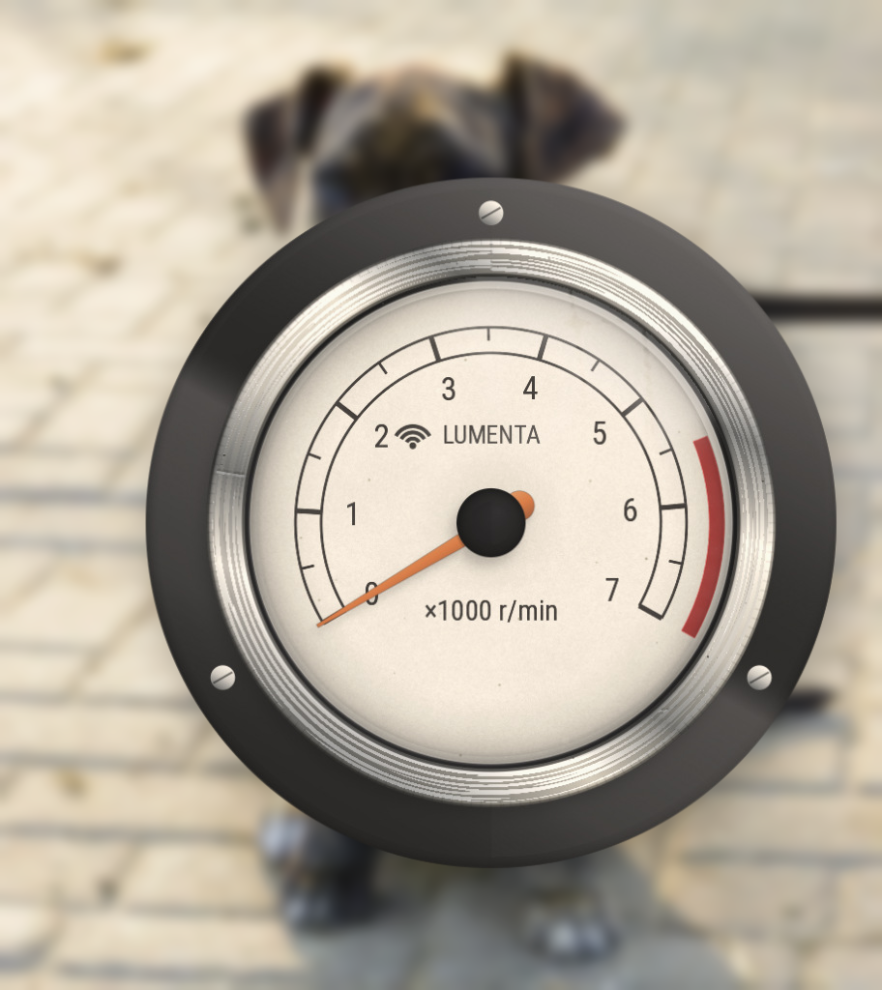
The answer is 0 rpm
